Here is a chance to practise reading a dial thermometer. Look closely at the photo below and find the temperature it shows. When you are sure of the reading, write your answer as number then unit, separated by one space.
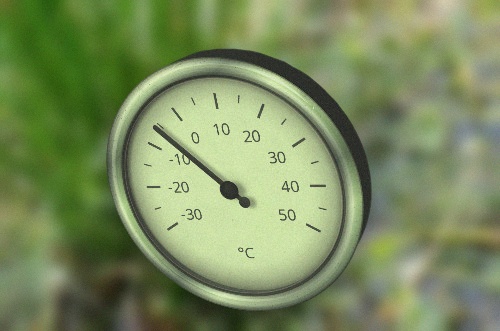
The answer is -5 °C
